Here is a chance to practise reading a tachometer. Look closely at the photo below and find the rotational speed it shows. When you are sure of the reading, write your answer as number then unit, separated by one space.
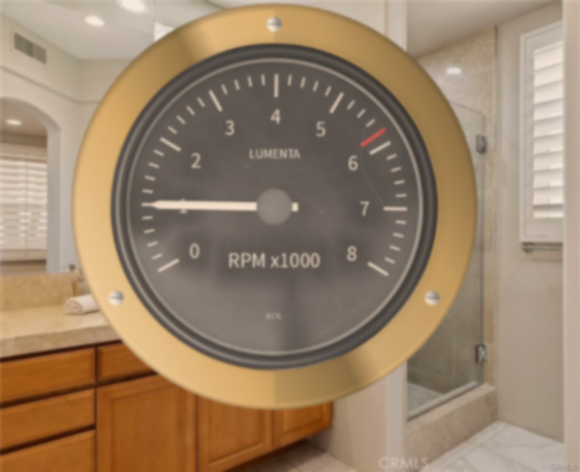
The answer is 1000 rpm
